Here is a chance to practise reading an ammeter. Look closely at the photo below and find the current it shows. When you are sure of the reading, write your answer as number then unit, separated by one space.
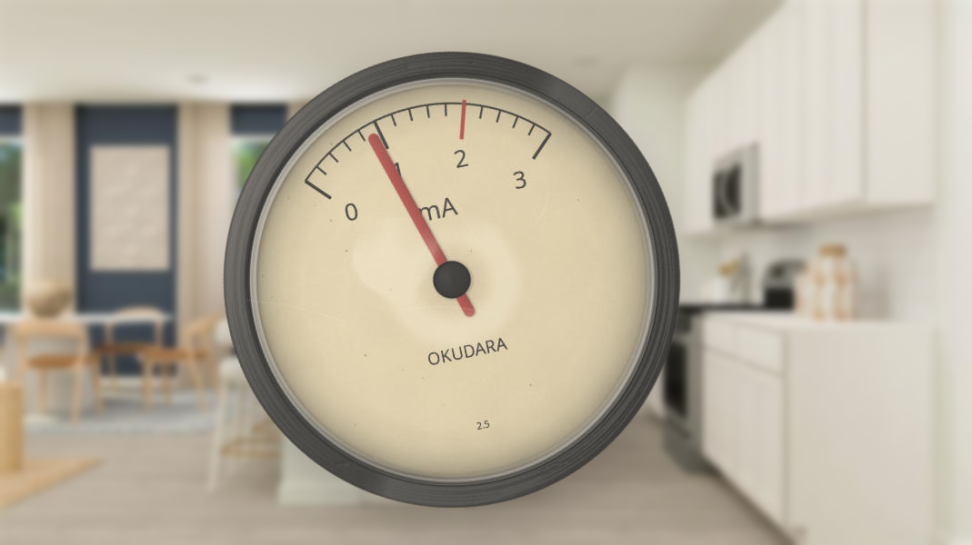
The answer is 0.9 mA
